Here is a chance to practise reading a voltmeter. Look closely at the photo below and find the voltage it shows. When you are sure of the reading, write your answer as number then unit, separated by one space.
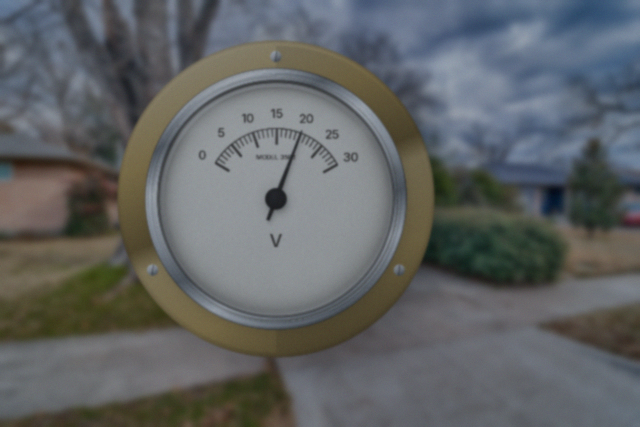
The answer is 20 V
